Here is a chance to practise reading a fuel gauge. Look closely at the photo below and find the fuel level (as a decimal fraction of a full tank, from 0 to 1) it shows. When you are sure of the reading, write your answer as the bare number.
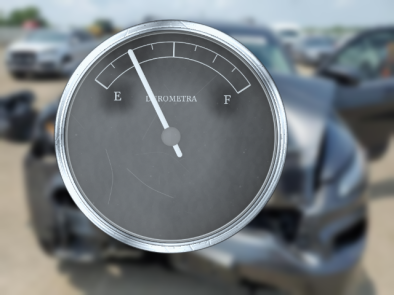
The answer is 0.25
